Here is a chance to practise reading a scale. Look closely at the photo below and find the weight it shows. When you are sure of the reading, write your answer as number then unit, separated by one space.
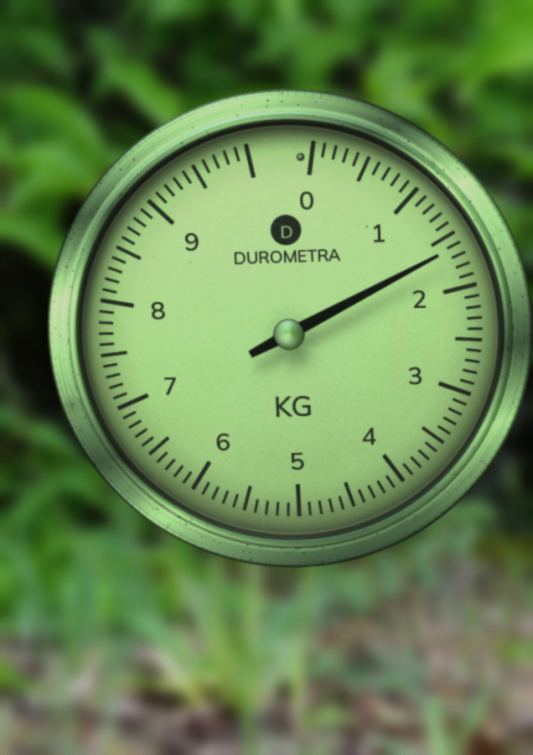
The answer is 1.6 kg
